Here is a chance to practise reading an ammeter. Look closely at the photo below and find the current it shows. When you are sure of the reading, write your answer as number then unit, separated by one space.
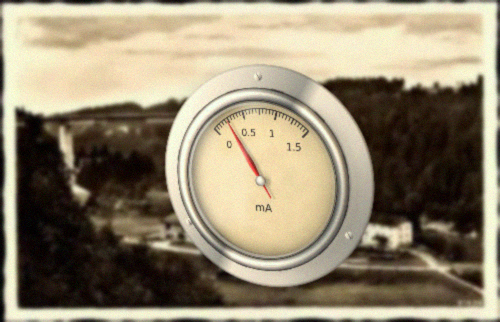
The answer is 0.25 mA
